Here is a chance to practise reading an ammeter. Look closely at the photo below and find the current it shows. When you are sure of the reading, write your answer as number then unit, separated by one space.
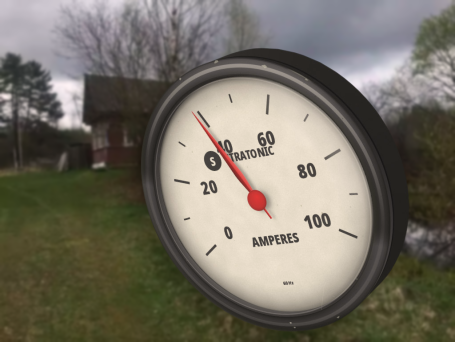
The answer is 40 A
